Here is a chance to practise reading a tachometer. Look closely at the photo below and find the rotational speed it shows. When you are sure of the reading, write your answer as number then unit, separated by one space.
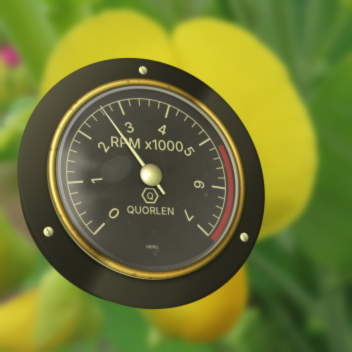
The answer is 2600 rpm
